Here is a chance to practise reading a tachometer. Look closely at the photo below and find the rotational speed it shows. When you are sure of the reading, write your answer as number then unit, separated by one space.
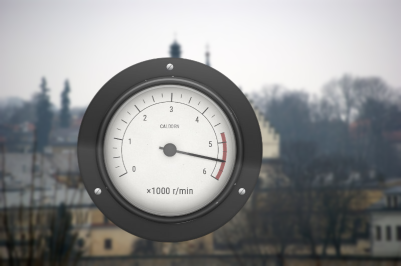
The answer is 5500 rpm
